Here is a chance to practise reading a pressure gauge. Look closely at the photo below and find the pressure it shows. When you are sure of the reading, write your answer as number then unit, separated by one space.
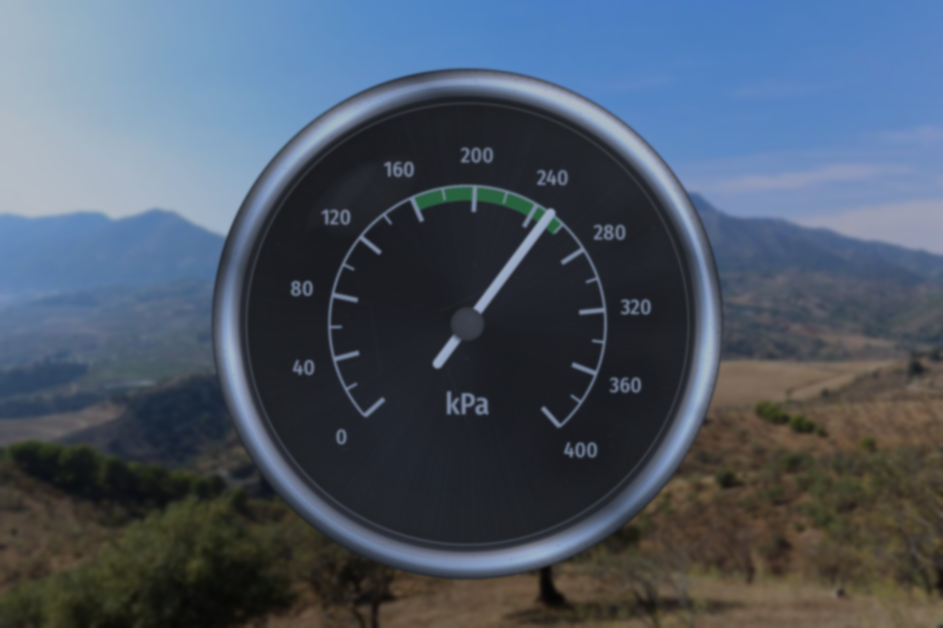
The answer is 250 kPa
